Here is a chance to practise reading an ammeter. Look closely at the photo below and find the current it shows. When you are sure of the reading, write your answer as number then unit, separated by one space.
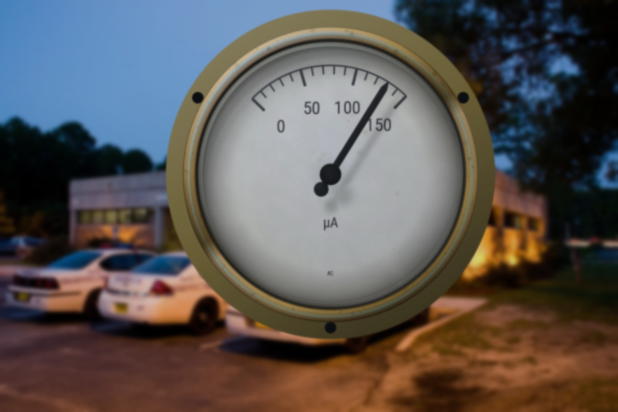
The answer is 130 µA
